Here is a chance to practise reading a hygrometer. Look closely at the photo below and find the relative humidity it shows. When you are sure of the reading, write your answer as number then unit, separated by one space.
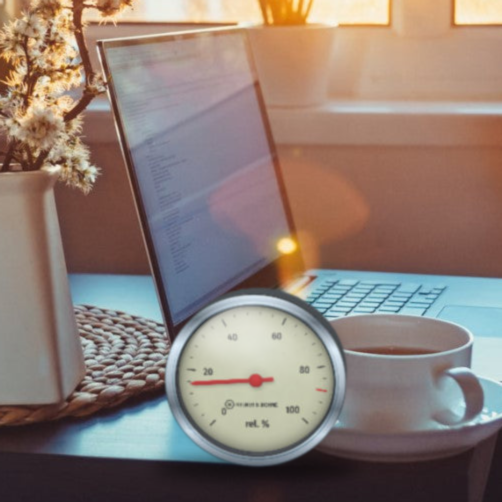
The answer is 16 %
